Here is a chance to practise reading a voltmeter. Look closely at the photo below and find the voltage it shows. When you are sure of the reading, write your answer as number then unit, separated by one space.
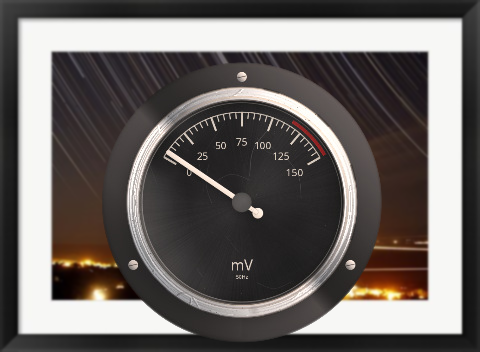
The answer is 5 mV
